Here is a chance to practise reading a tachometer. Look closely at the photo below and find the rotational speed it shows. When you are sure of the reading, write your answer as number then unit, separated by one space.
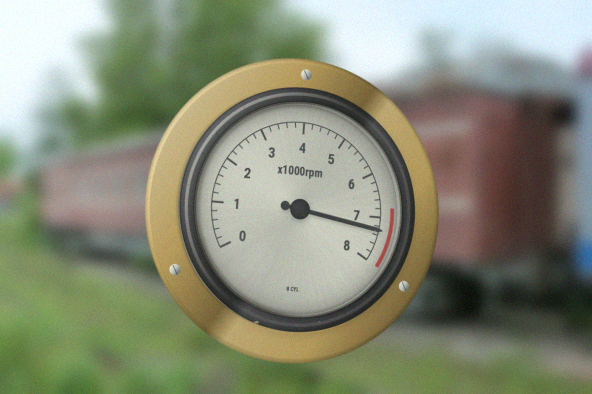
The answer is 7300 rpm
